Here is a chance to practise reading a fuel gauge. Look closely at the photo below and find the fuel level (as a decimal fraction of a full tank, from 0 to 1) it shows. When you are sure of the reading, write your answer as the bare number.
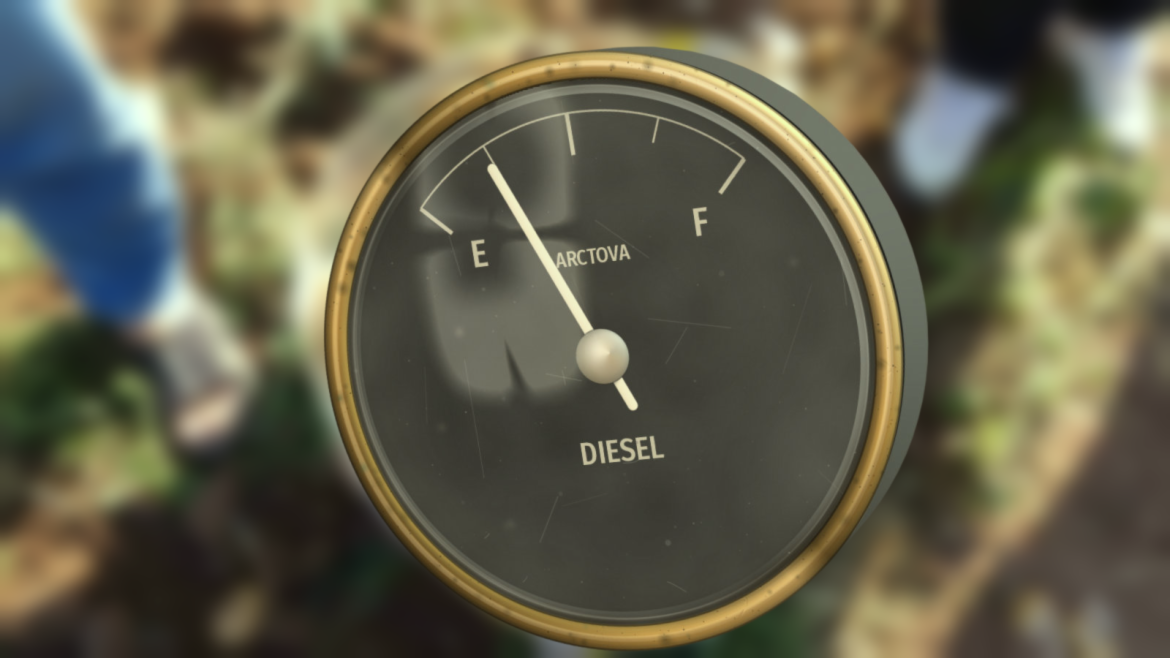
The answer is 0.25
